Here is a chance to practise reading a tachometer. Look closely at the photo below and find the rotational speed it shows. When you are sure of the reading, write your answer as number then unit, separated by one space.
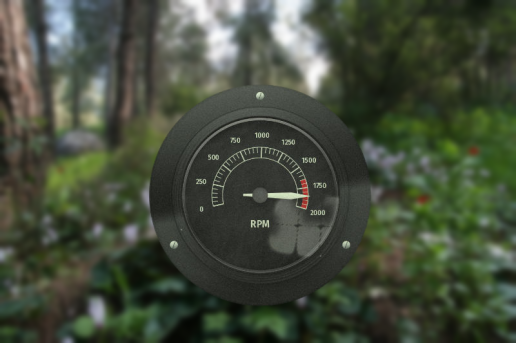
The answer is 1850 rpm
